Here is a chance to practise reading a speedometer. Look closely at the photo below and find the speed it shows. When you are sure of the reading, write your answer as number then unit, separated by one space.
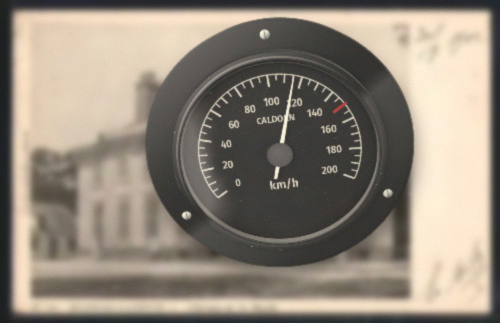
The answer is 115 km/h
